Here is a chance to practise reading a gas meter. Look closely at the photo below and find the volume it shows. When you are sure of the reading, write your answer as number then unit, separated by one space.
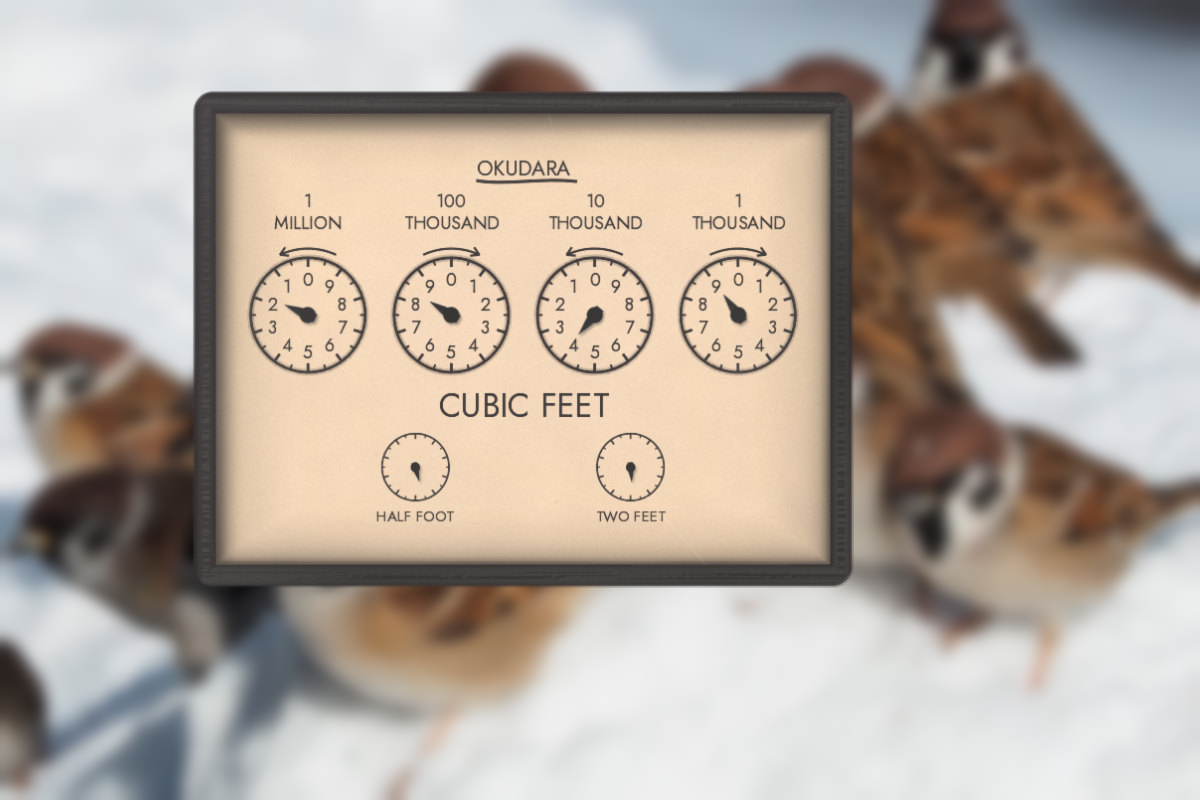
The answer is 183900 ft³
